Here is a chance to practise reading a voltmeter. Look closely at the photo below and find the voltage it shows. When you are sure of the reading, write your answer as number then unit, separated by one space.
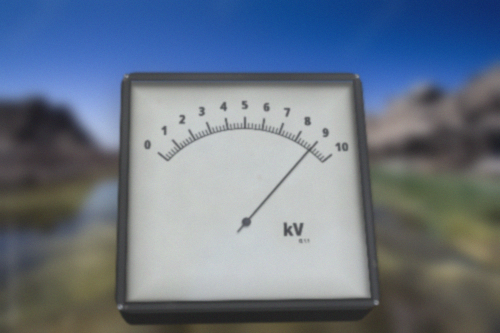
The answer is 9 kV
